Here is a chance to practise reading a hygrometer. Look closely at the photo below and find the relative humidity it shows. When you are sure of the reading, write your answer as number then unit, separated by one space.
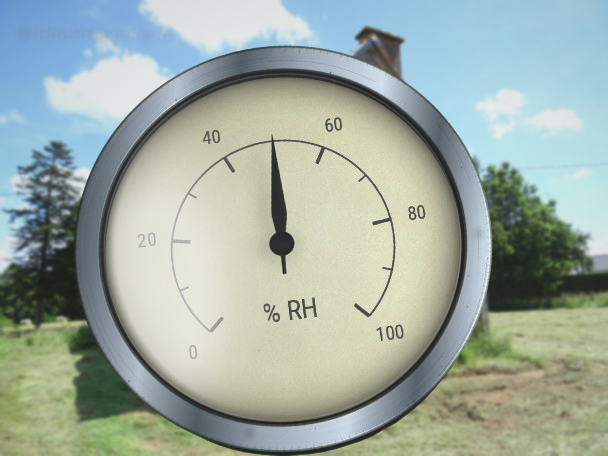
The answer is 50 %
